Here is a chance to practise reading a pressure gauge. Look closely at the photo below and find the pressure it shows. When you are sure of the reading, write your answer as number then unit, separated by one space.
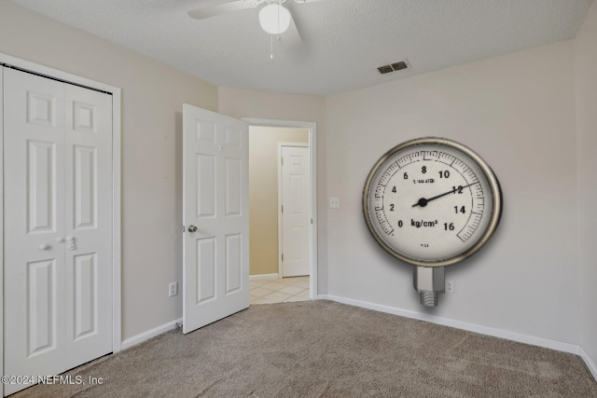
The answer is 12 kg/cm²
